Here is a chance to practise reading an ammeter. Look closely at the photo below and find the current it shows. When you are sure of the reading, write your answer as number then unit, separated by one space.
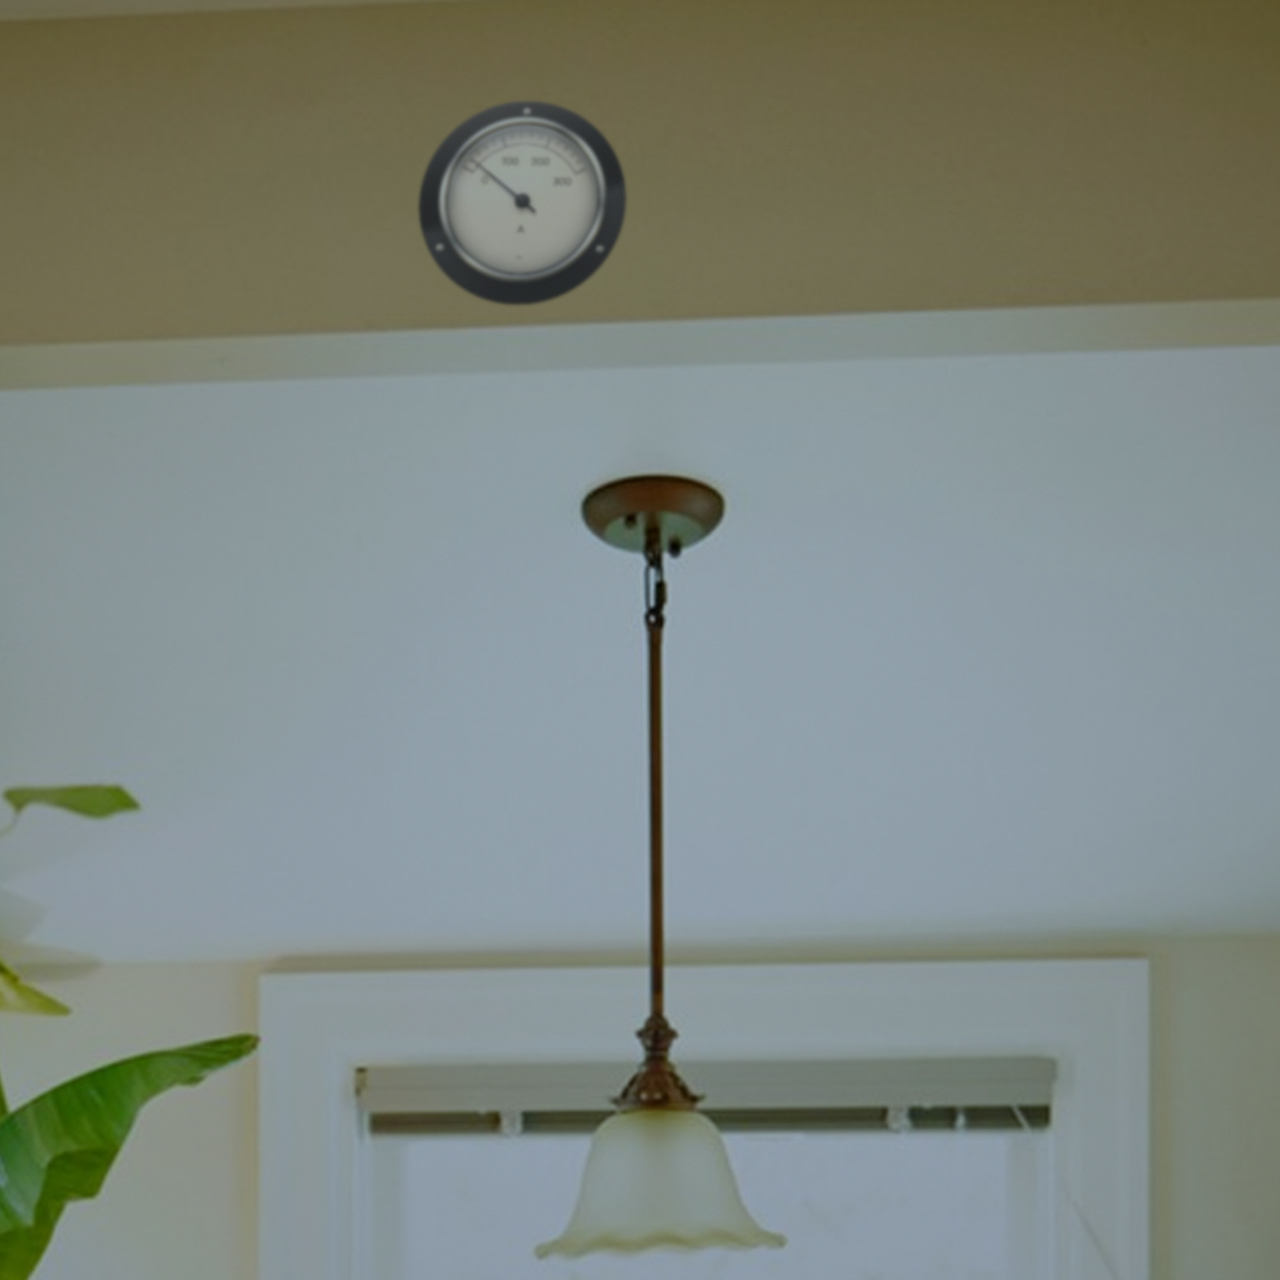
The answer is 20 A
